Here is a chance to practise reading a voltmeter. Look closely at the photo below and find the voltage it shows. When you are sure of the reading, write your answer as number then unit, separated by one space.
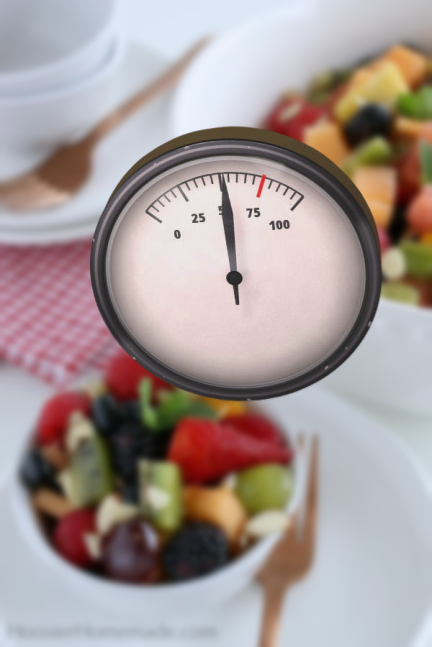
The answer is 52.5 V
